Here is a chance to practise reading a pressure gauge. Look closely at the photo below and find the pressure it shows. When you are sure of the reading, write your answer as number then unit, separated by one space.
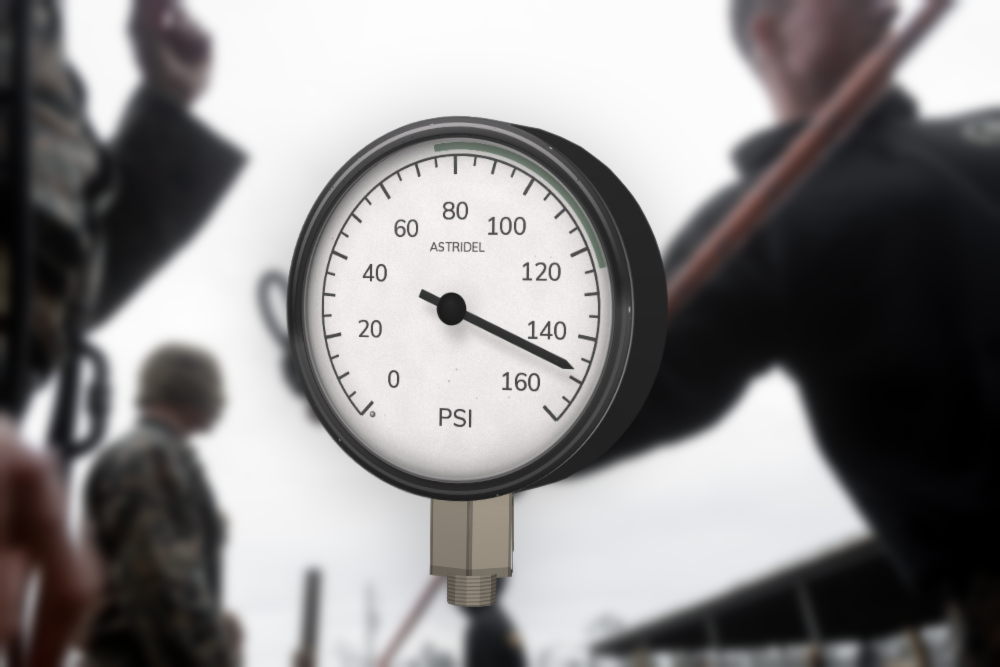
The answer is 147.5 psi
